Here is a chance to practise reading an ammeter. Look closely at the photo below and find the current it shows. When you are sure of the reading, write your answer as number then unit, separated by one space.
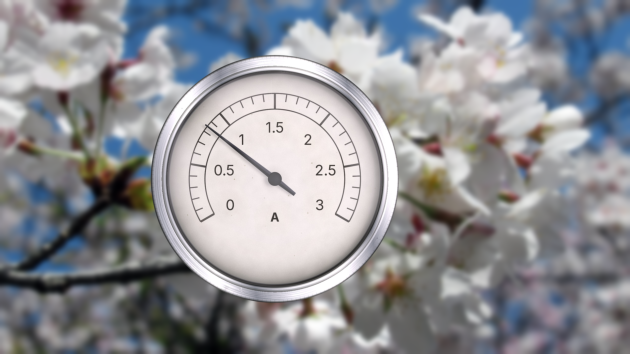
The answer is 0.85 A
